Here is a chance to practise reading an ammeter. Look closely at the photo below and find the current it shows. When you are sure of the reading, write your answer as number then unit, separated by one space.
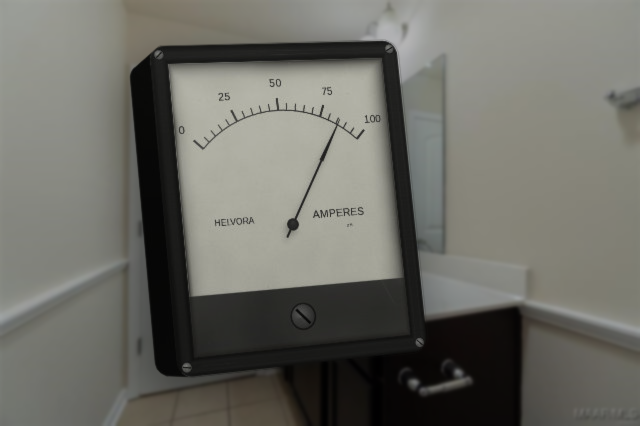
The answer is 85 A
